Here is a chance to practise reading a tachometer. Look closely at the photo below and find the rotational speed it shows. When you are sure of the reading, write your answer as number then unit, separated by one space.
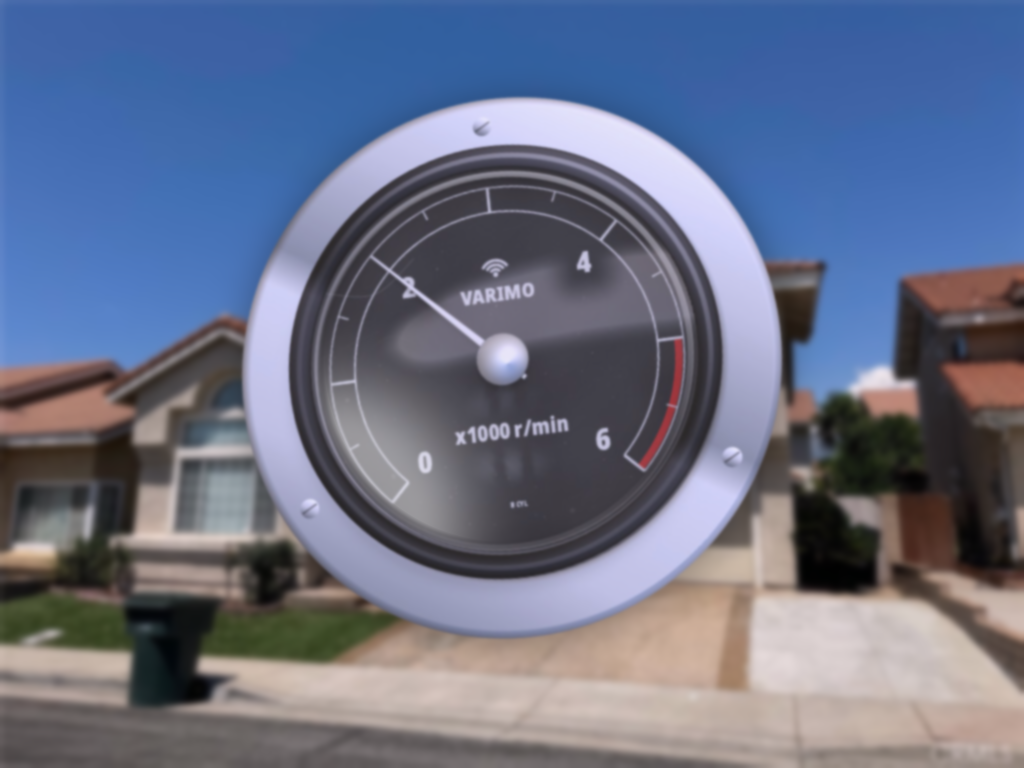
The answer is 2000 rpm
